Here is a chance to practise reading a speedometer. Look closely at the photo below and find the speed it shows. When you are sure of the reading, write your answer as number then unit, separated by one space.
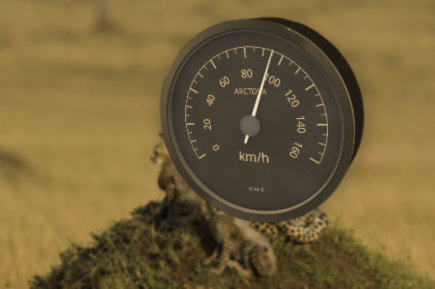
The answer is 95 km/h
